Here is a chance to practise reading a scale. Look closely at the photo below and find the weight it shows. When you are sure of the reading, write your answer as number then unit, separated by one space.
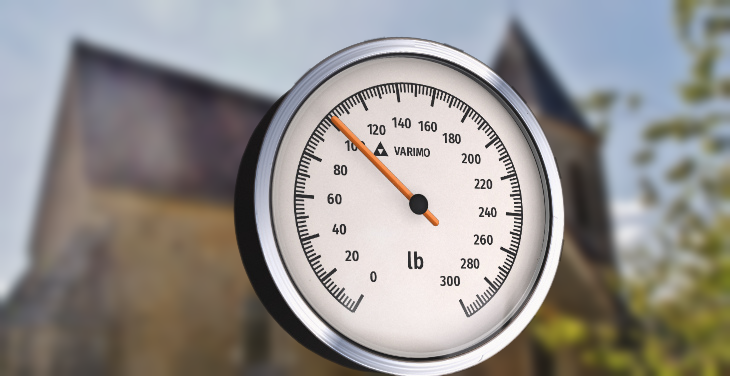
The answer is 100 lb
